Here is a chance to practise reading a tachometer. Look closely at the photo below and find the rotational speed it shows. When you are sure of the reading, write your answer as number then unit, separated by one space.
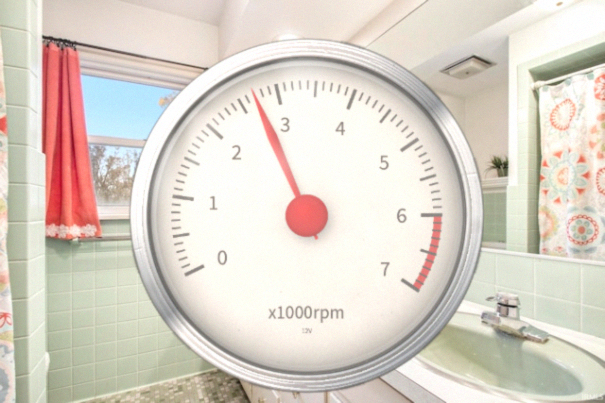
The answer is 2700 rpm
